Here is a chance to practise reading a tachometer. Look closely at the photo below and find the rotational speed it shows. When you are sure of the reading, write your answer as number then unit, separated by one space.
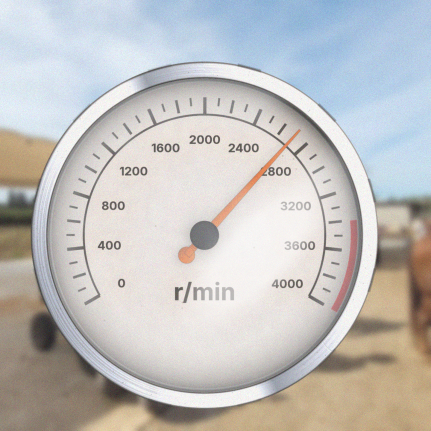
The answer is 2700 rpm
